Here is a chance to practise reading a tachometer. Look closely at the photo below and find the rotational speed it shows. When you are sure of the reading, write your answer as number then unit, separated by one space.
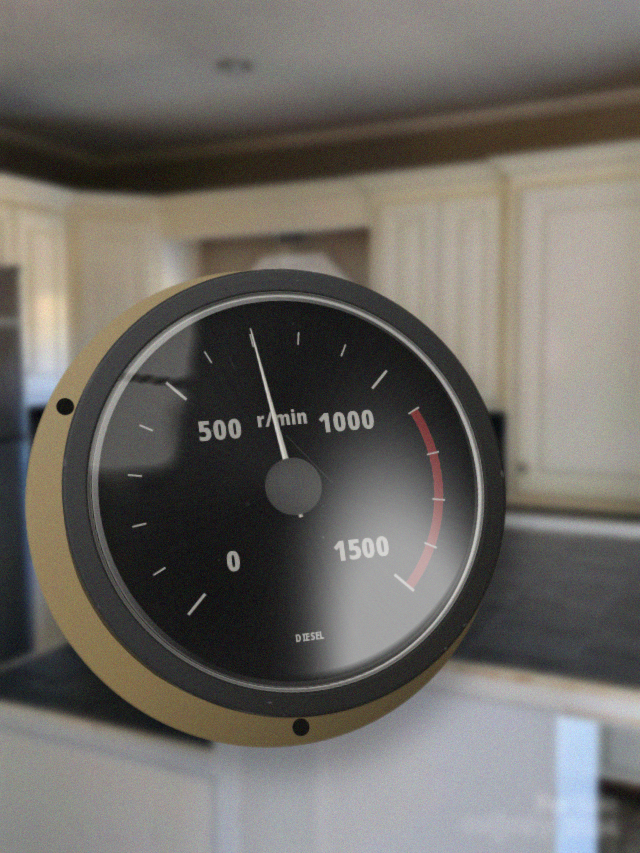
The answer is 700 rpm
